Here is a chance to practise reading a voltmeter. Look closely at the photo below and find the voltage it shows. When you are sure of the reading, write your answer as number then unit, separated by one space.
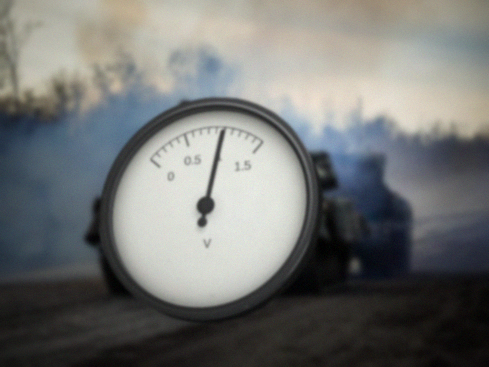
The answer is 1 V
